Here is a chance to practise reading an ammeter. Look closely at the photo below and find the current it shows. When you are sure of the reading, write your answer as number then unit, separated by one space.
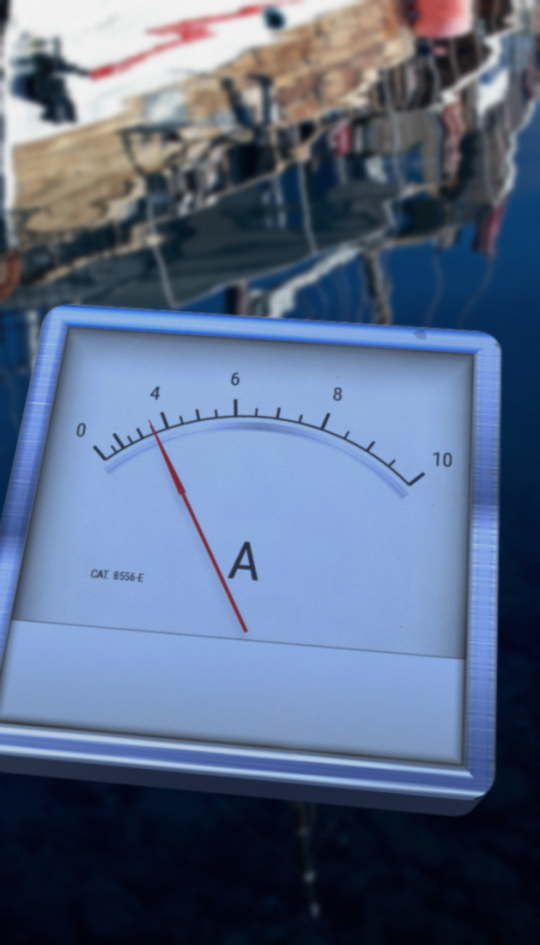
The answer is 3.5 A
